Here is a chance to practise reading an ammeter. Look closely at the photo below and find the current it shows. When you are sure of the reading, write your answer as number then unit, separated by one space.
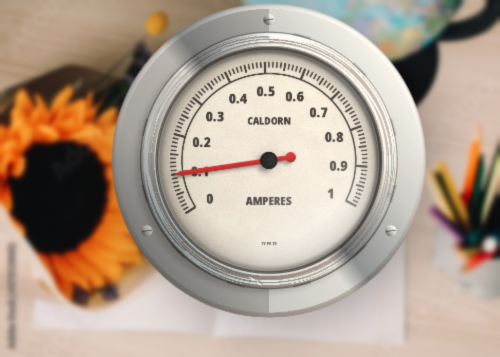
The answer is 0.1 A
